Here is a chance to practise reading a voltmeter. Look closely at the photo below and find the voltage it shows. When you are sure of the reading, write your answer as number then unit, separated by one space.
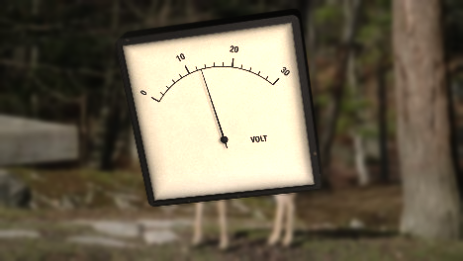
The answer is 13 V
